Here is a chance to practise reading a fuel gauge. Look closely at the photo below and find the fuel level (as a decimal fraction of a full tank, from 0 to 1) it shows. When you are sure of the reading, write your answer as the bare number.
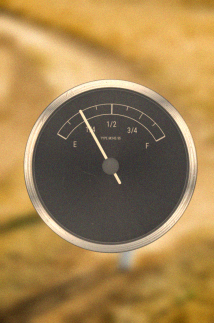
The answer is 0.25
